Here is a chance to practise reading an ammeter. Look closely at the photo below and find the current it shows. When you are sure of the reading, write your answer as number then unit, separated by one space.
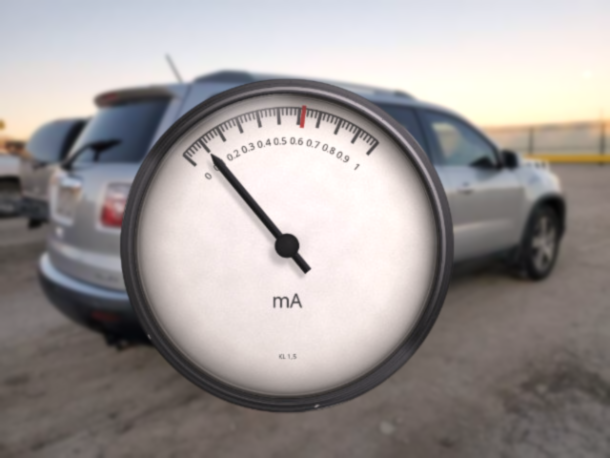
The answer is 0.1 mA
